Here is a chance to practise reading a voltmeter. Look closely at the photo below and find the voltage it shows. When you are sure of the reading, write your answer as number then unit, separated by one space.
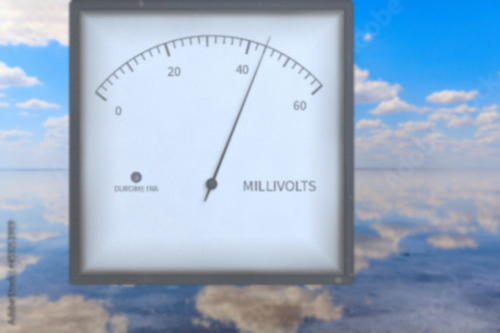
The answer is 44 mV
